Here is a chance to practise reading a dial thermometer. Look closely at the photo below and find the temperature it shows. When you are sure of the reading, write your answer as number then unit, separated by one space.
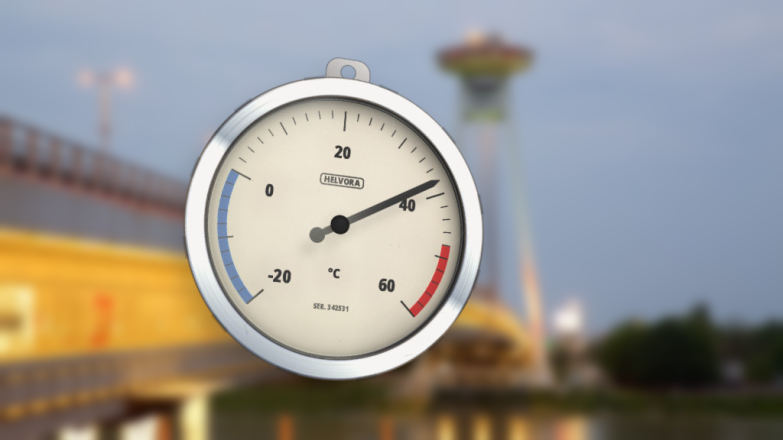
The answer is 38 °C
